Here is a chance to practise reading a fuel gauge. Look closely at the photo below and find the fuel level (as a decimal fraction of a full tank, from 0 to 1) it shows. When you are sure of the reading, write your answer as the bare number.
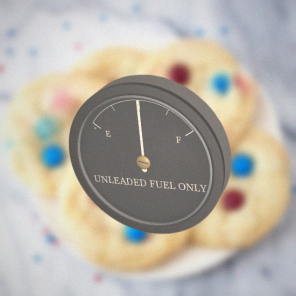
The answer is 0.5
